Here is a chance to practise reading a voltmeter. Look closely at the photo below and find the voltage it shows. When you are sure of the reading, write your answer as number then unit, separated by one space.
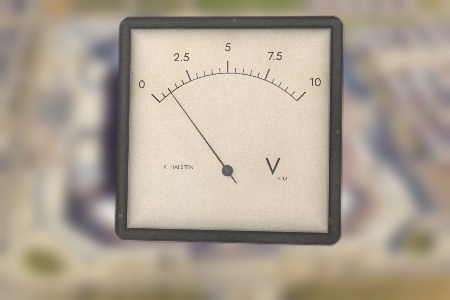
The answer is 1 V
